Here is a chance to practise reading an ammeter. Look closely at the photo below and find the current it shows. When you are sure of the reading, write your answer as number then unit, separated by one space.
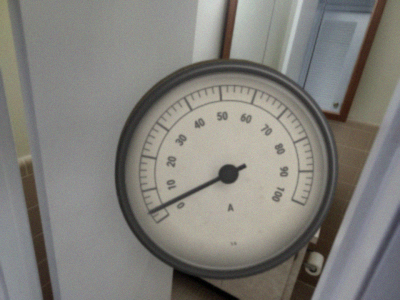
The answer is 4 A
